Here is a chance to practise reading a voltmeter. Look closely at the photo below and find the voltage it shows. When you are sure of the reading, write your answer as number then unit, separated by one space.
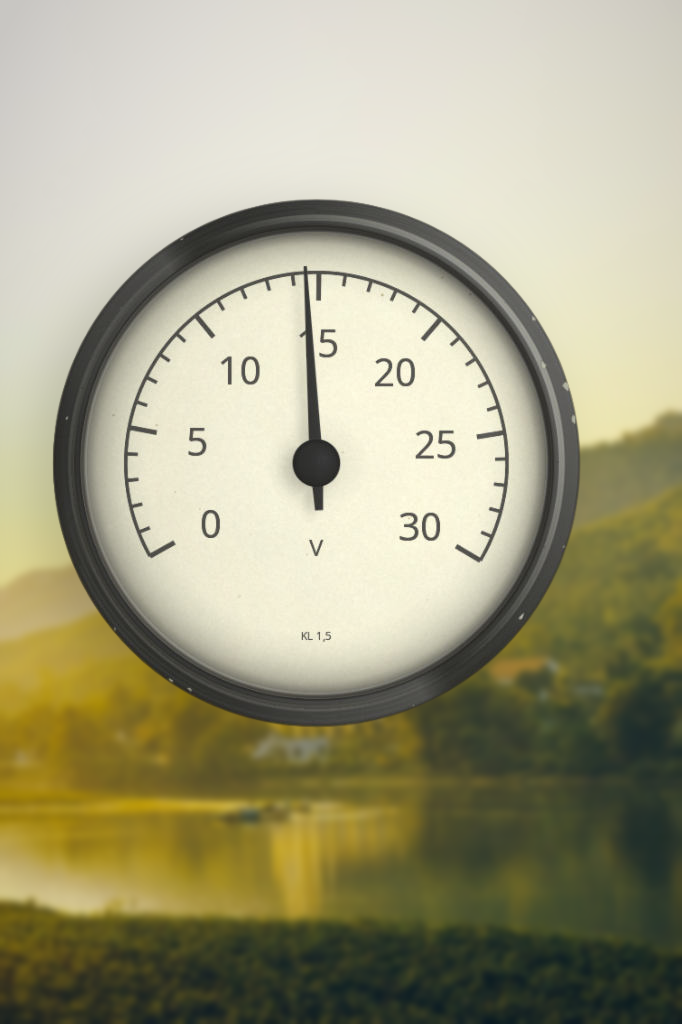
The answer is 14.5 V
